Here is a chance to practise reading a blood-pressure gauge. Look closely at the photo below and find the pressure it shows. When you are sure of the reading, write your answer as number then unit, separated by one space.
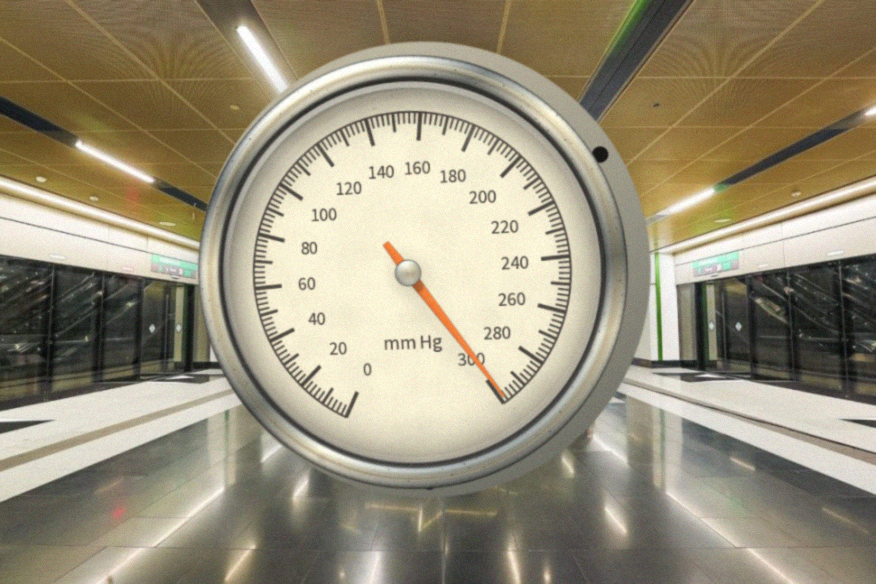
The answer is 298 mmHg
